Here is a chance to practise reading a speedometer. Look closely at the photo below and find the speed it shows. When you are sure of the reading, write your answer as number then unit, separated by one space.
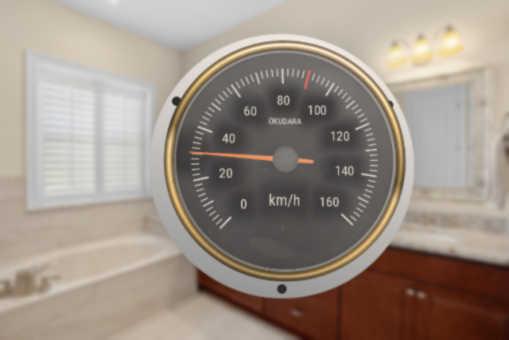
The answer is 30 km/h
